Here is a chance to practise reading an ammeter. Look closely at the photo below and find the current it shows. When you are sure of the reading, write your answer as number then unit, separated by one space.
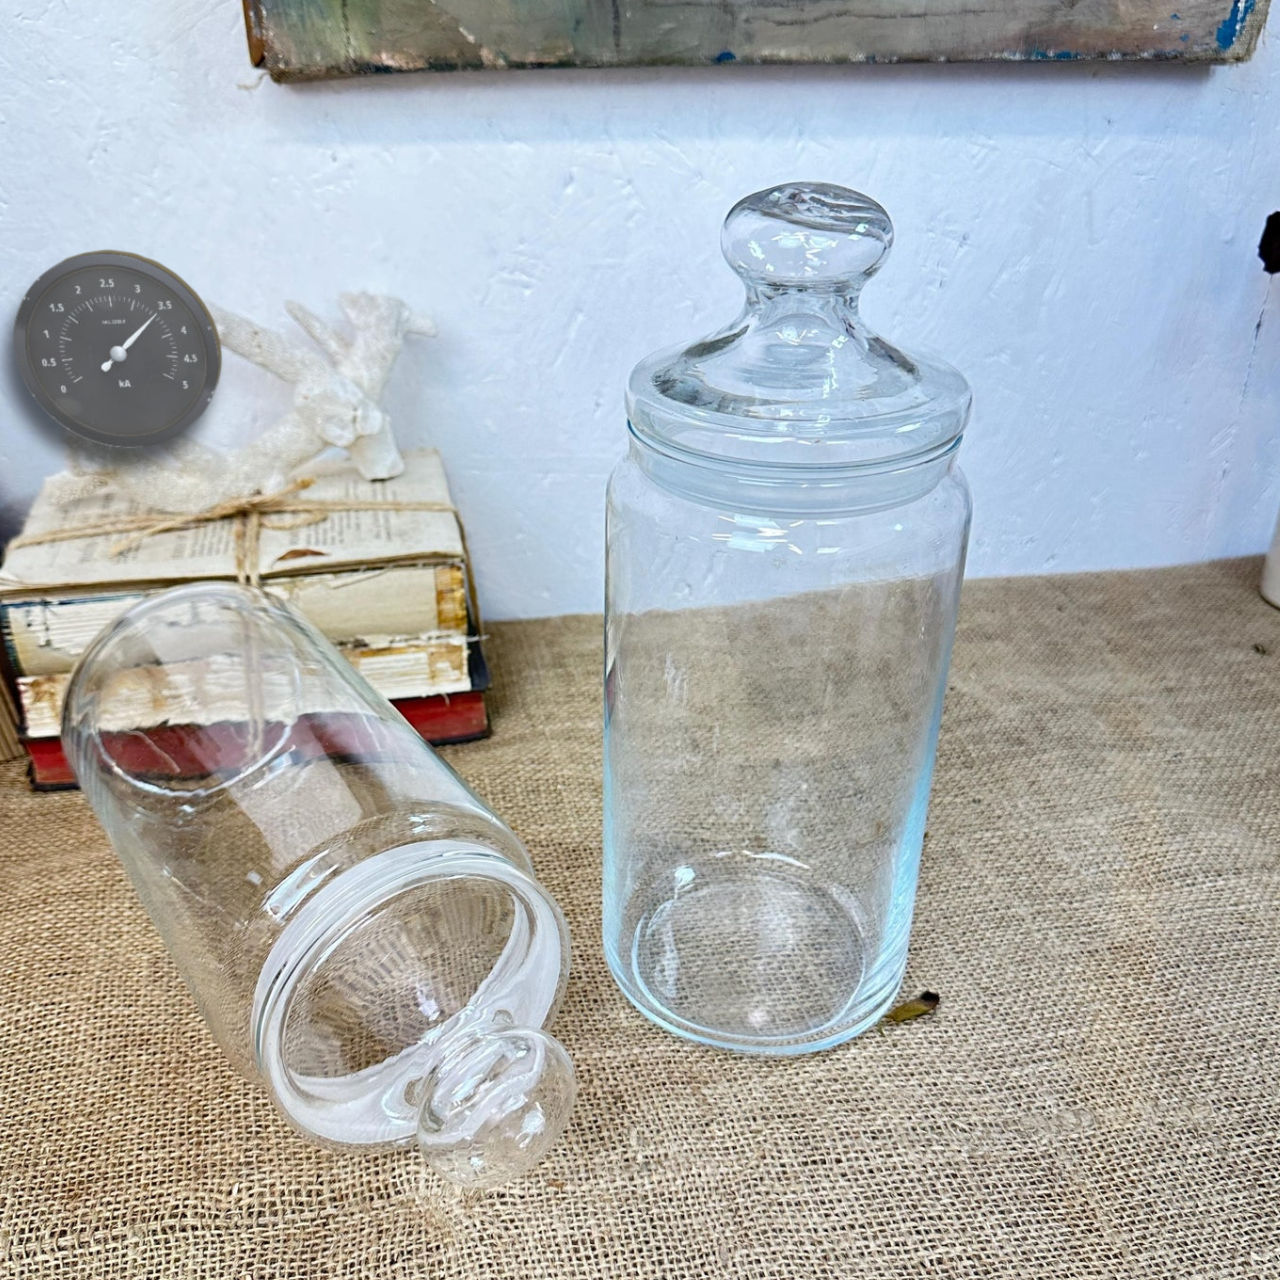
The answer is 3.5 kA
